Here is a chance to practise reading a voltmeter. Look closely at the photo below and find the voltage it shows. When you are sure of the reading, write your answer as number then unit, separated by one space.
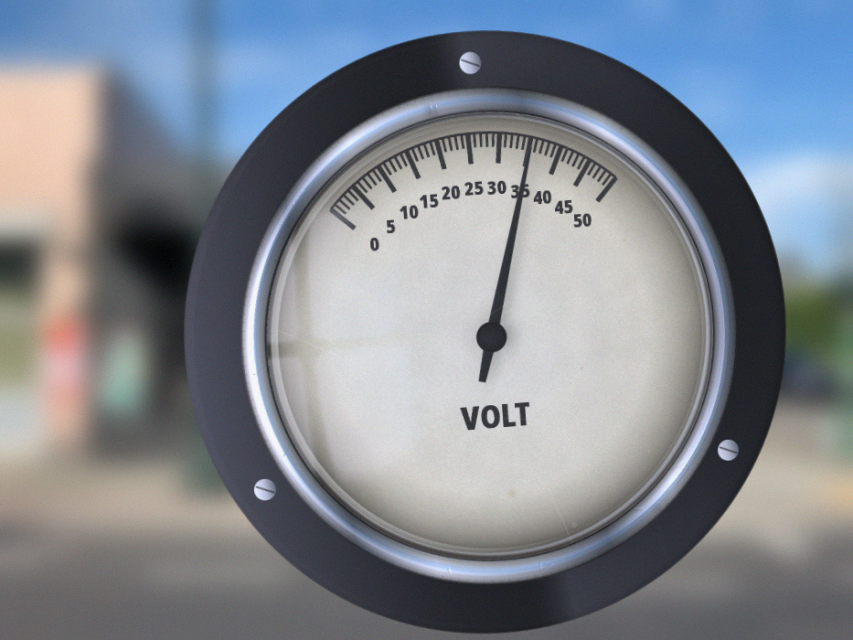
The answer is 35 V
